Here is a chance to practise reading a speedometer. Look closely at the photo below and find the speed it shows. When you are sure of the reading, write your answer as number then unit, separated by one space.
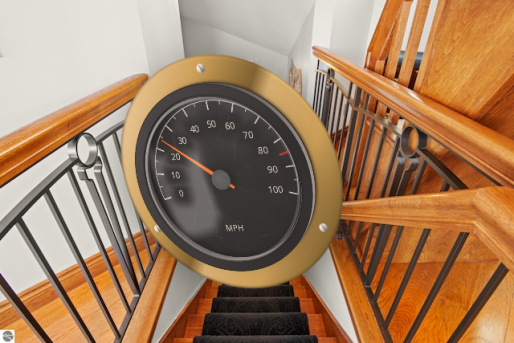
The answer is 25 mph
